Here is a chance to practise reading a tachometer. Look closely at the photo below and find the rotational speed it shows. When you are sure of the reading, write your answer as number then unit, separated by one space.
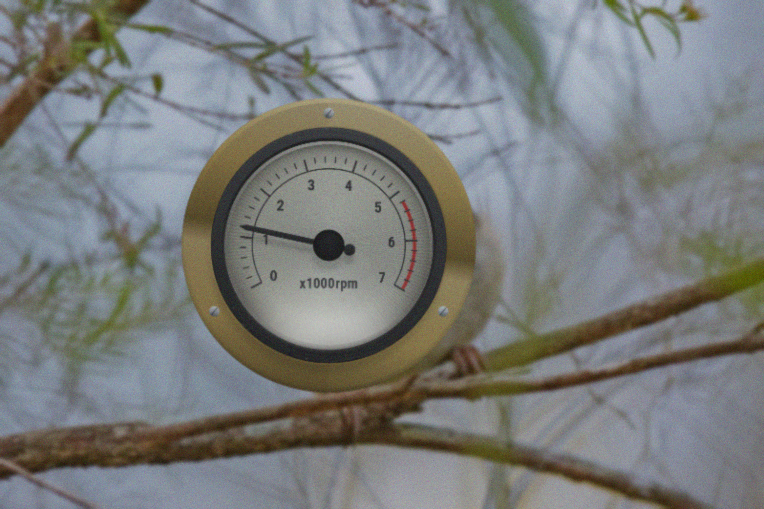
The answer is 1200 rpm
